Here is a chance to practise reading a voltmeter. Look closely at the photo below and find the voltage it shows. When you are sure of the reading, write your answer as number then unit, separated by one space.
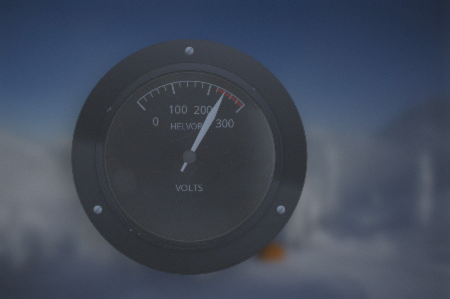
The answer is 240 V
